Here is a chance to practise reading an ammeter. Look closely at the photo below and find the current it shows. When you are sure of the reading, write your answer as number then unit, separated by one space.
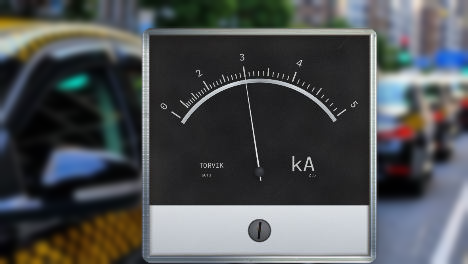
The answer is 3 kA
